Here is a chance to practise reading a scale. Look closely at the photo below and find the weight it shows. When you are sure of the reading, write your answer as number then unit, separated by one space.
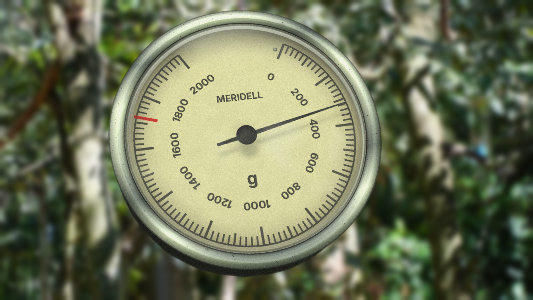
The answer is 320 g
